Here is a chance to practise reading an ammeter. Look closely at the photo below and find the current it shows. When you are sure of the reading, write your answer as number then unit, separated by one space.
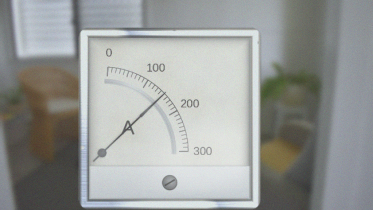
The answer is 150 A
